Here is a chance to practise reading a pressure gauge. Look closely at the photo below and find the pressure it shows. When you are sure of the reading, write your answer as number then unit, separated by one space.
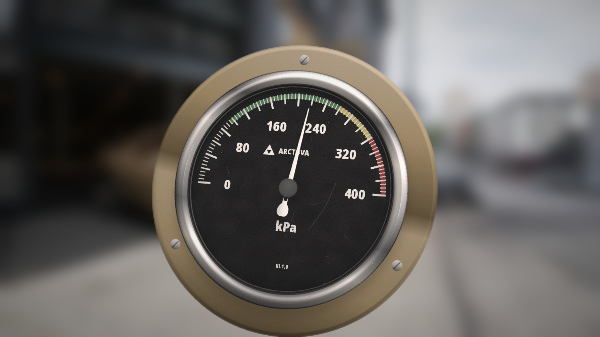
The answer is 220 kPa
